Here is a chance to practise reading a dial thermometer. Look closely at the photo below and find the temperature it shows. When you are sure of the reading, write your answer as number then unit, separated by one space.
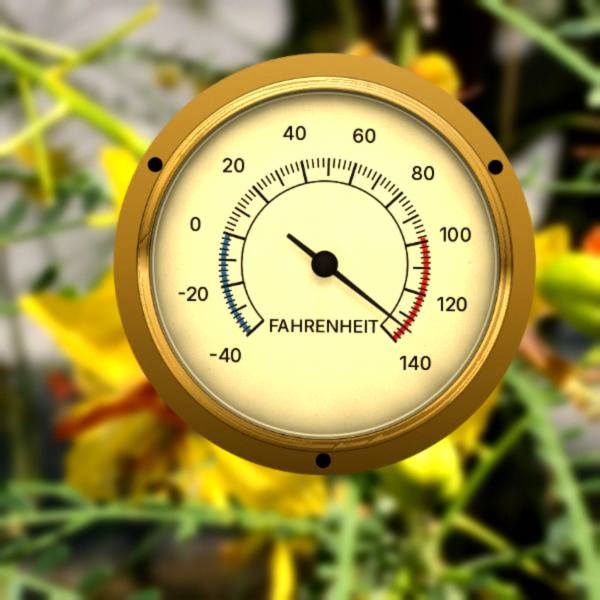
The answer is 134 °F
